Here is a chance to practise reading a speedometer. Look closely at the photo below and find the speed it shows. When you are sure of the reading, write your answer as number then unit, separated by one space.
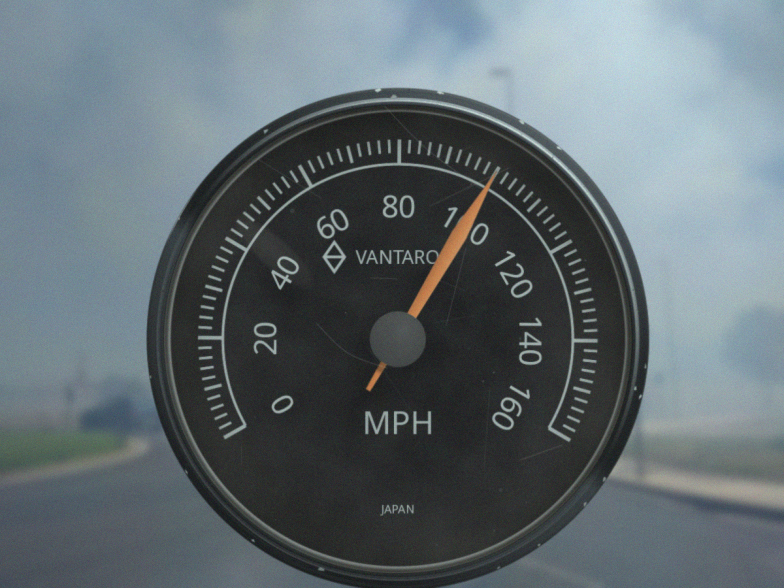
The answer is 100 mph
